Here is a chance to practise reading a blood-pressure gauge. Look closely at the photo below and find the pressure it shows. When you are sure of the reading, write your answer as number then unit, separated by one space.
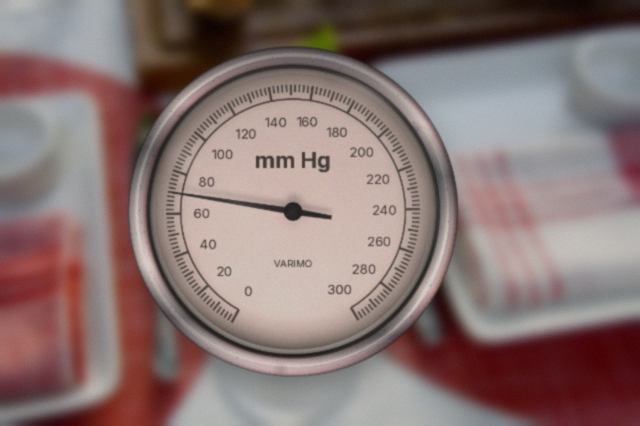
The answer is 70 mmHg
